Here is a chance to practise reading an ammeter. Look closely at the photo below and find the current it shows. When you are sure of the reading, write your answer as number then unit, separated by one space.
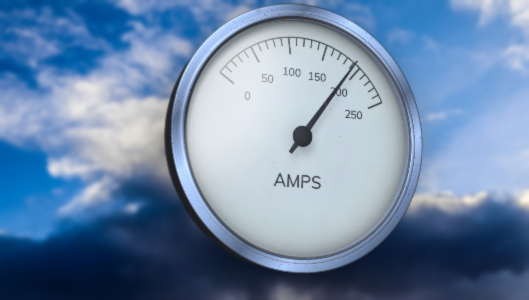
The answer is 190 A
